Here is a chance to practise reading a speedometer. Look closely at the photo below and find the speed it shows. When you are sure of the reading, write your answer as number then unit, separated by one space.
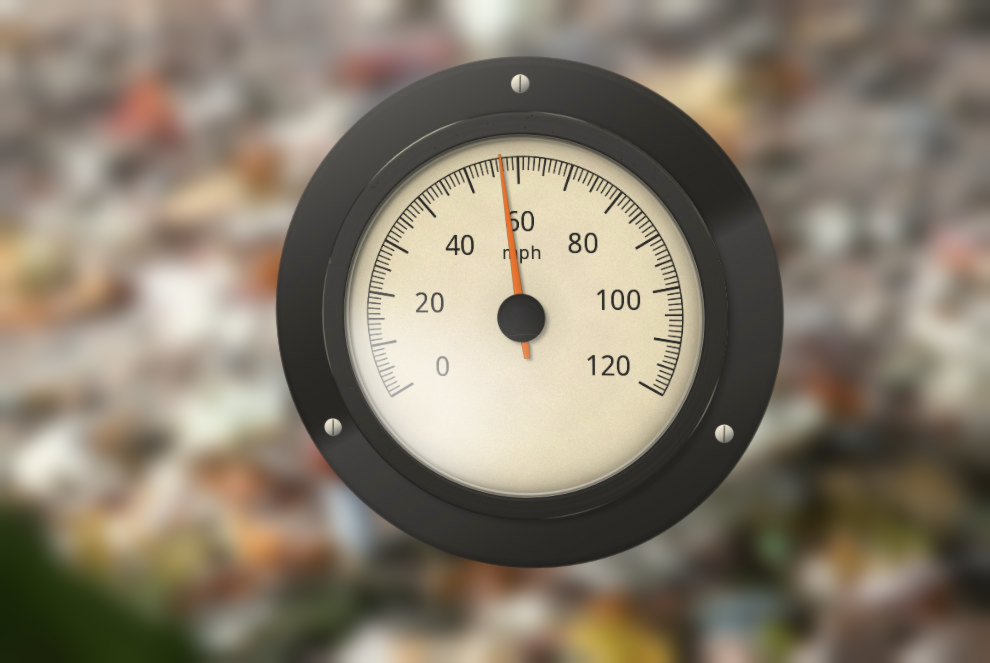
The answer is 57 mph
